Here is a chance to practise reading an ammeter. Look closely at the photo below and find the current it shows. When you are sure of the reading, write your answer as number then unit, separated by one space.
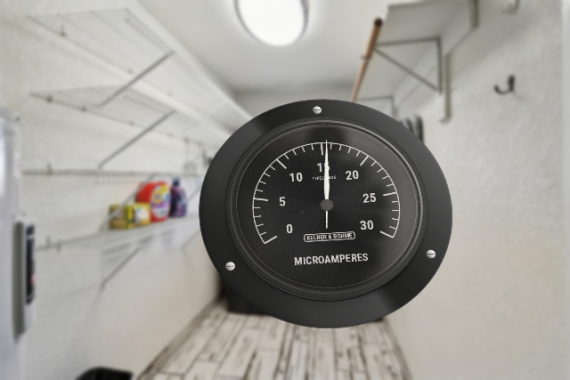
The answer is 15.5 µA
